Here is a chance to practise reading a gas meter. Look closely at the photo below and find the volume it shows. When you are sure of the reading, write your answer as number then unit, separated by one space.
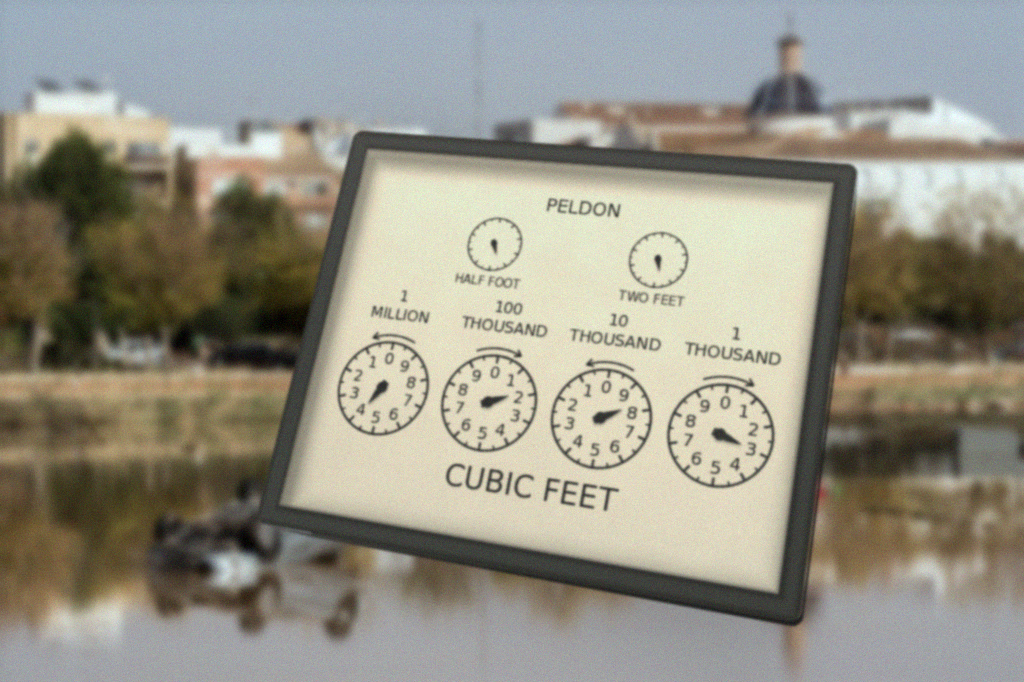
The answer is 418300 ft³
